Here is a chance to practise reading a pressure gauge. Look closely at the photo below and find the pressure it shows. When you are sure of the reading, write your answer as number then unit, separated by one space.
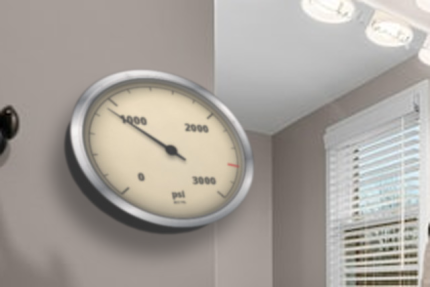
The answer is 900 psi
